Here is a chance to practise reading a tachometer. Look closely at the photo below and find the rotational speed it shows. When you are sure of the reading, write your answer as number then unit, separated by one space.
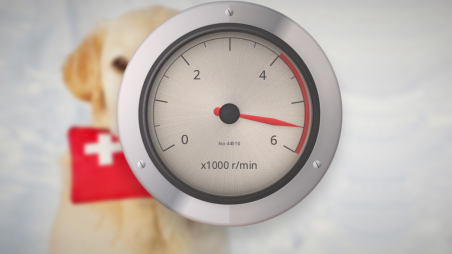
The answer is 5500 rpm
